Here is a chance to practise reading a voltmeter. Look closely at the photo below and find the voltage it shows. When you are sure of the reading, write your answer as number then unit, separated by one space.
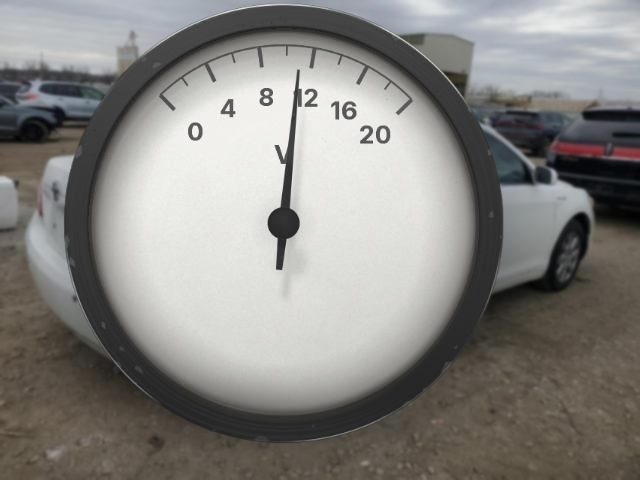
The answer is 11 V
